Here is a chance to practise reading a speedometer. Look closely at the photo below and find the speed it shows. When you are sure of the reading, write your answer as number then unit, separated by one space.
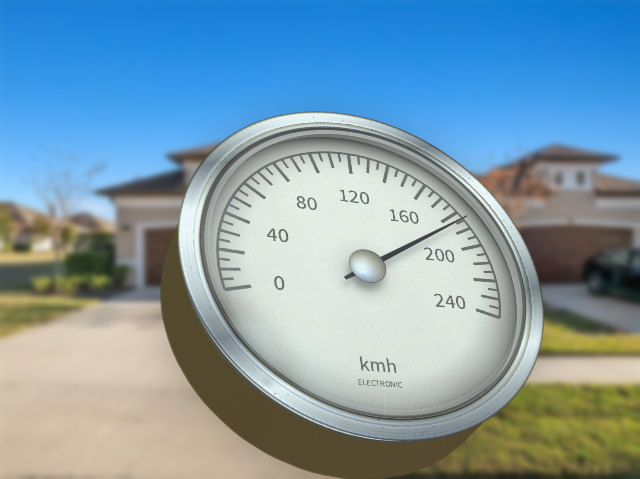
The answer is 185 km/h
